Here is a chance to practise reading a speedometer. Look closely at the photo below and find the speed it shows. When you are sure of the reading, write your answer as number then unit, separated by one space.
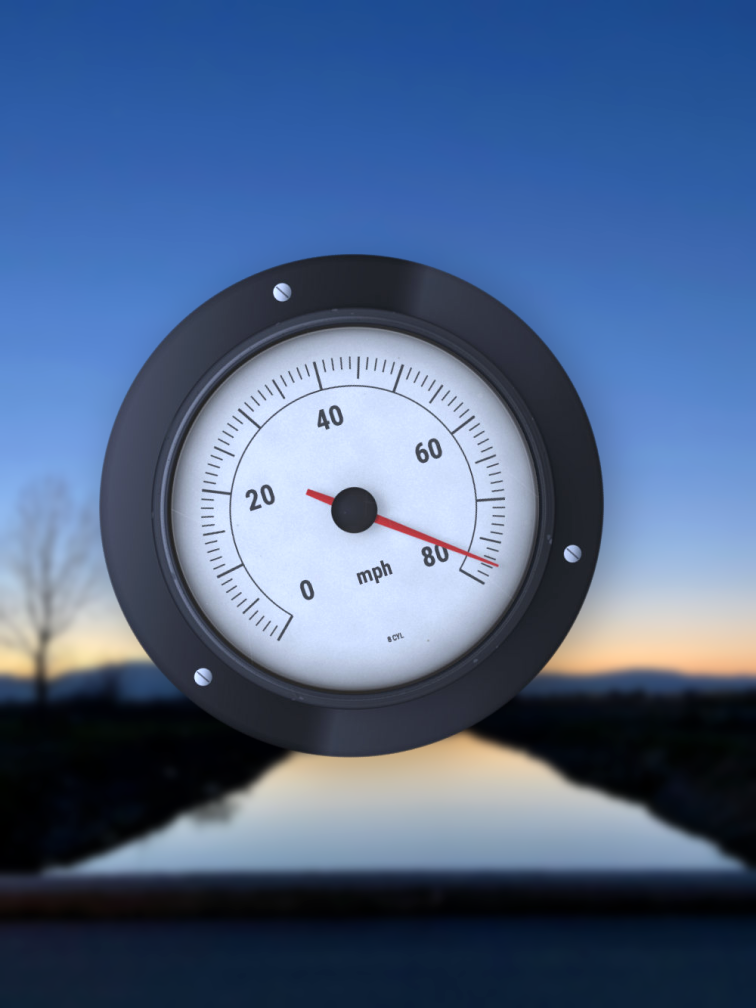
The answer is 77.5 mph
